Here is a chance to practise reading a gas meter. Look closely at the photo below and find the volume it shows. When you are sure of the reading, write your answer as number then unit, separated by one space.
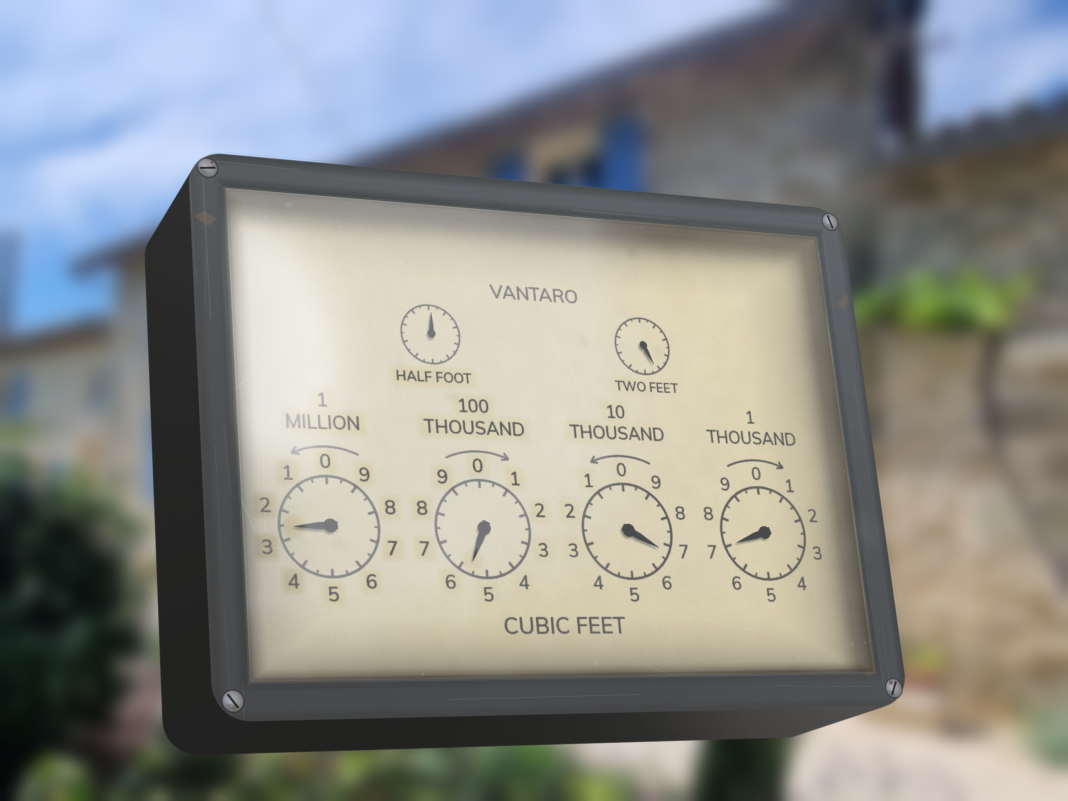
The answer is 256700 ft³
